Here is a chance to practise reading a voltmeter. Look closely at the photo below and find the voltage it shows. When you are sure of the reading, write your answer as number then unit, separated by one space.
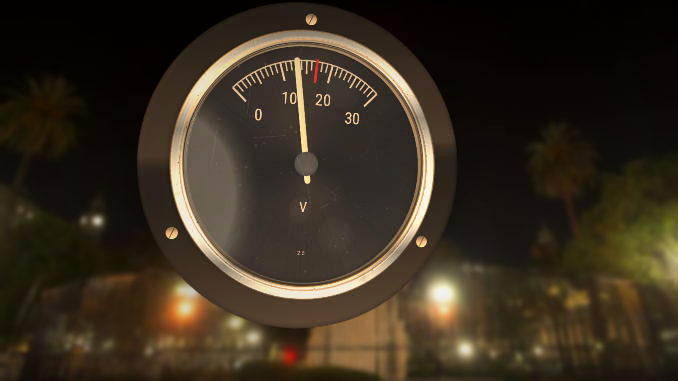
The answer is 13 V
